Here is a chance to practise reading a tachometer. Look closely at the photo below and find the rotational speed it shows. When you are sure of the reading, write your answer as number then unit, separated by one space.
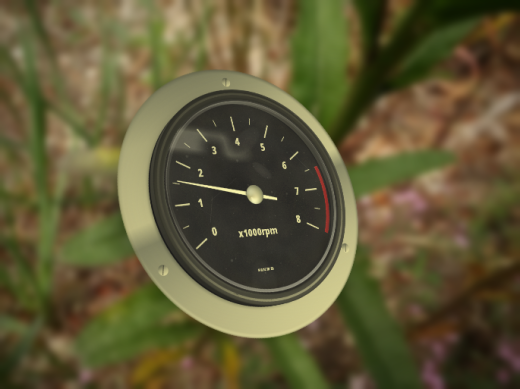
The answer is 1500 rpm
